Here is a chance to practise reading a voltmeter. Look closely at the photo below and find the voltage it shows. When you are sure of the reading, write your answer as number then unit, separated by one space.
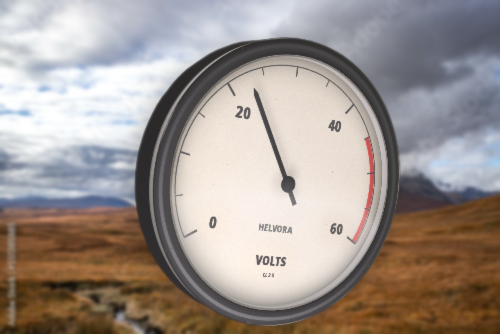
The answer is 22.5 V
